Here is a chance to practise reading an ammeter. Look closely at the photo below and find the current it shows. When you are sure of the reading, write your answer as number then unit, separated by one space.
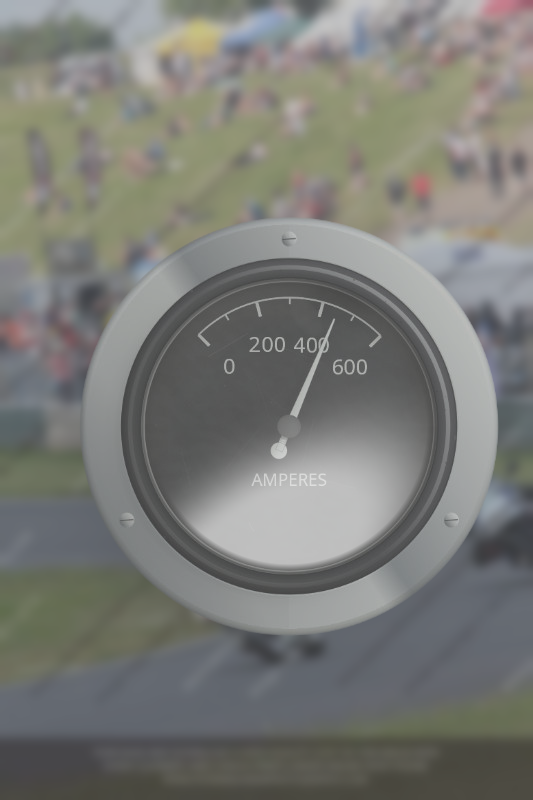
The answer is 450 A
